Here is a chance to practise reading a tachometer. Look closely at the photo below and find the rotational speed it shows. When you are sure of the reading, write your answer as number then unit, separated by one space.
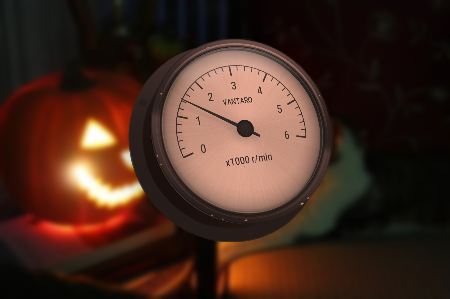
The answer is 1400 rpm
